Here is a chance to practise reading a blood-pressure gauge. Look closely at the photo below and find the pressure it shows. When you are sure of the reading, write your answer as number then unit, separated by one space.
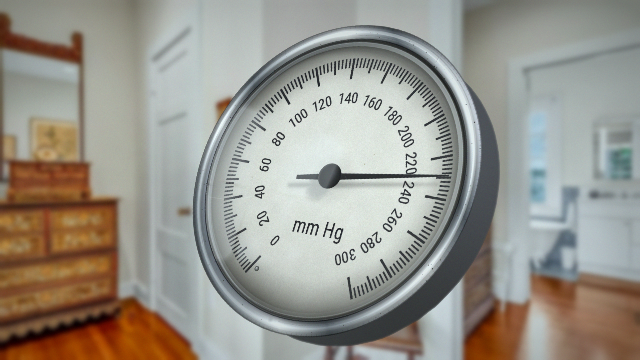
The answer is 230 mmHg
